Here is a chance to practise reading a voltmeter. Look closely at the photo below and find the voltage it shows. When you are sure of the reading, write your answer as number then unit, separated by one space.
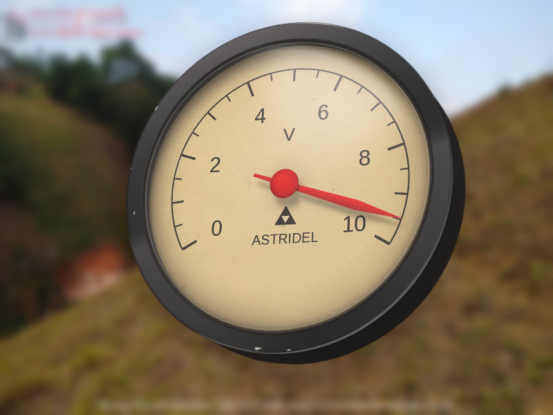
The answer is 9.5 V
